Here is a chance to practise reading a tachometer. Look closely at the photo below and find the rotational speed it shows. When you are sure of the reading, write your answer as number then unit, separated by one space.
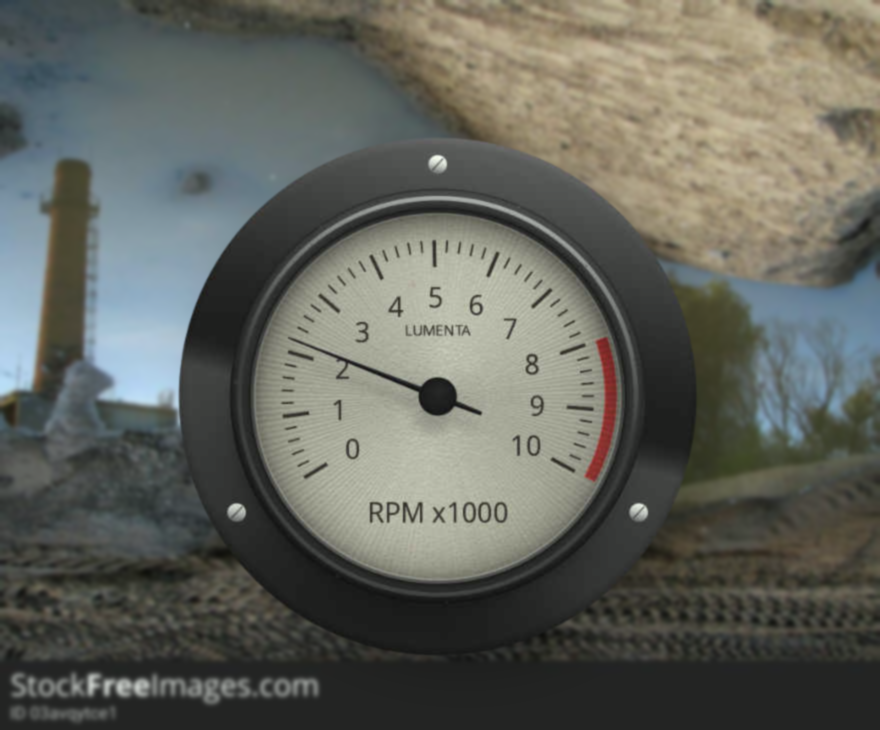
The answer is 2200 rpm
